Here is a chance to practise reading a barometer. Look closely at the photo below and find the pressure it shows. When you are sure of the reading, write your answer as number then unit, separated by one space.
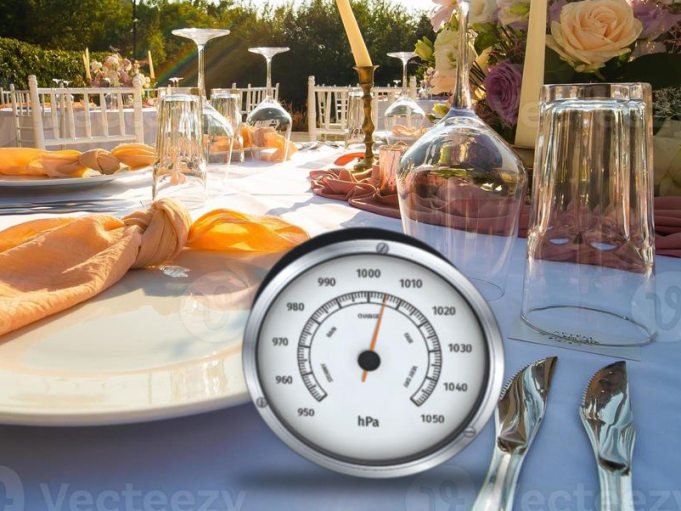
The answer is 1005 hPa
